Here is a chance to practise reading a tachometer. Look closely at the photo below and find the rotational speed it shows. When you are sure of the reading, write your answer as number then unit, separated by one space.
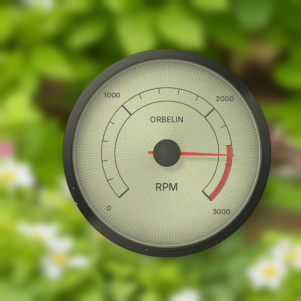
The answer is 2500 rpm
